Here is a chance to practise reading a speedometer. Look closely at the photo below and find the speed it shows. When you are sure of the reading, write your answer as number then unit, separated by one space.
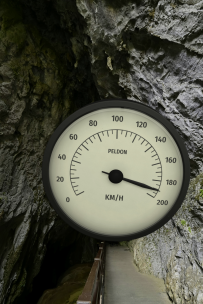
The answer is 190 km/h
